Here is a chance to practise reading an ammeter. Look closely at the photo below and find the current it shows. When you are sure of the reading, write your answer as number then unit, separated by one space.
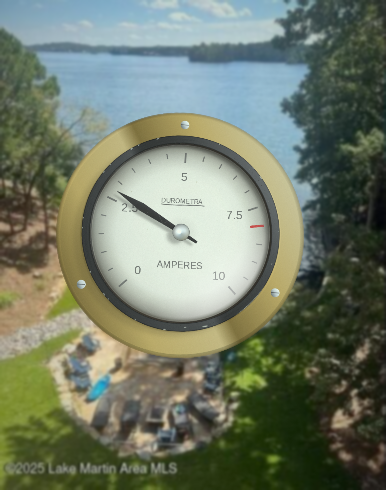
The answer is 2.75 A
